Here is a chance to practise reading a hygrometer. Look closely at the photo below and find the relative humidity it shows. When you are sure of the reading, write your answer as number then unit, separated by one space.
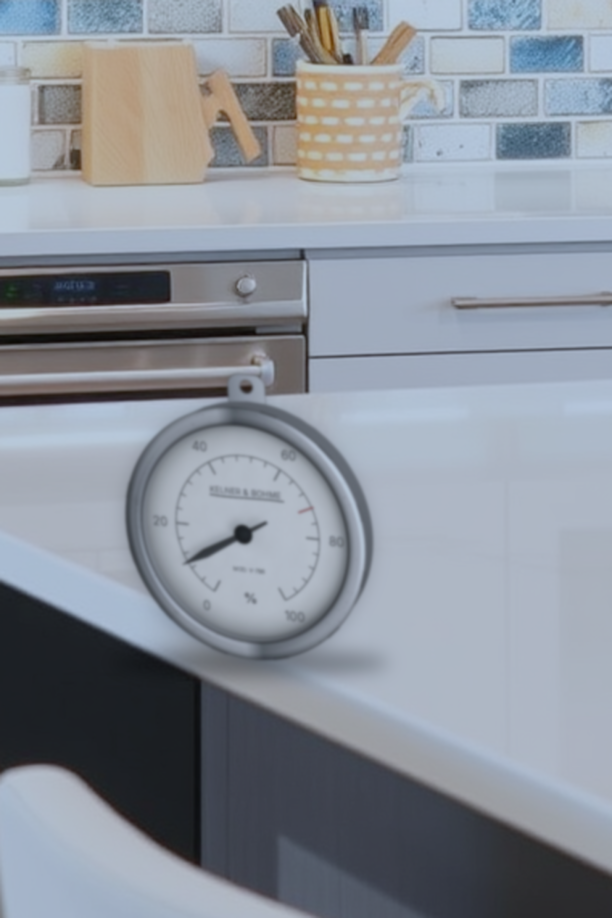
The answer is 10 %
